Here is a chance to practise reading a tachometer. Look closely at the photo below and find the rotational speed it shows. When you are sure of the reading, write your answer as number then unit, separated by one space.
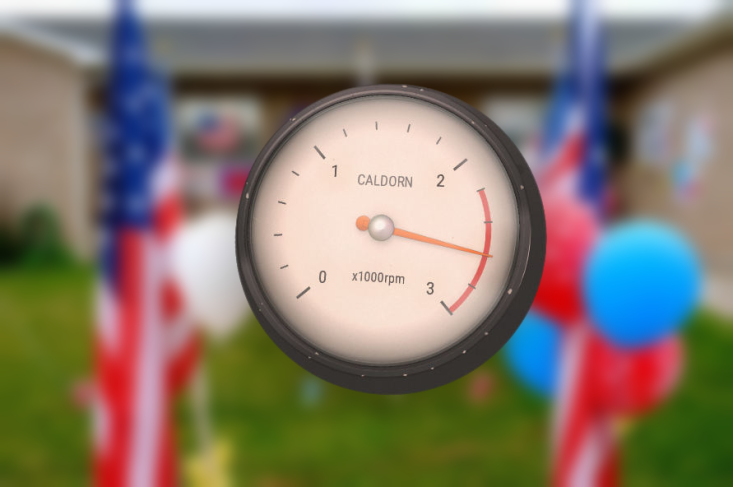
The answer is 2600 rpm
